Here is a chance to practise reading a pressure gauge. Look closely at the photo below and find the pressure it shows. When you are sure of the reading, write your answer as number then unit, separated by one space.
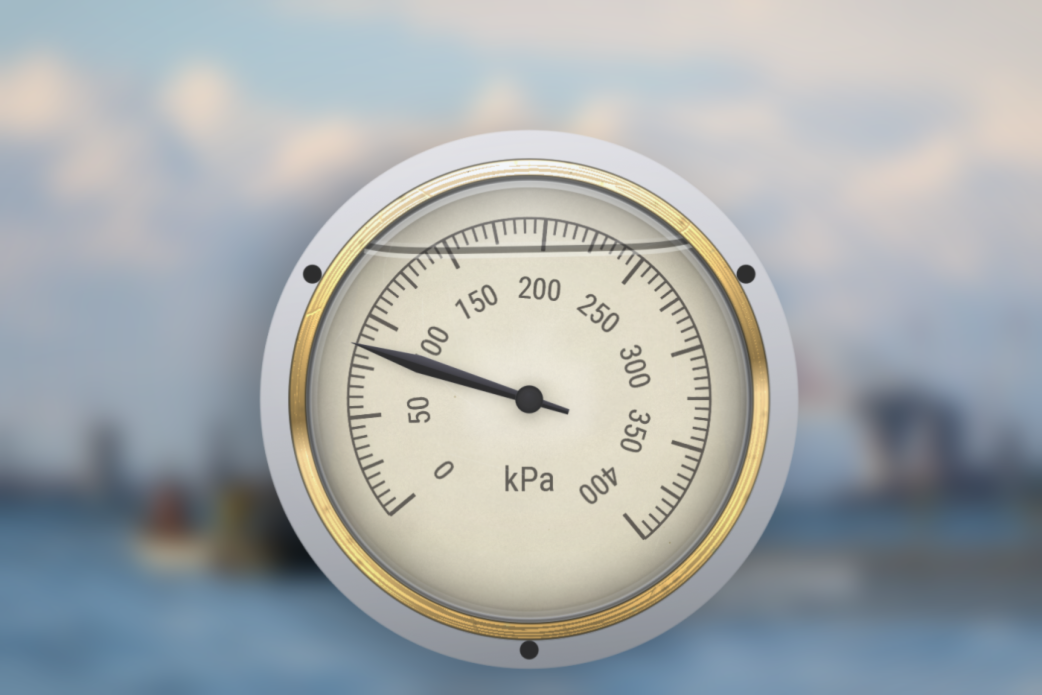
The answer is 85 kPa
